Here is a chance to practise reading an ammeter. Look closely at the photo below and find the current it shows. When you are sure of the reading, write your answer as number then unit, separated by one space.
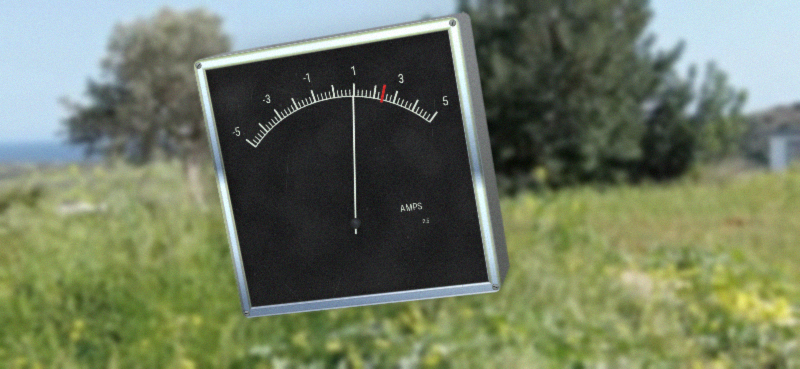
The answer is 1 A
